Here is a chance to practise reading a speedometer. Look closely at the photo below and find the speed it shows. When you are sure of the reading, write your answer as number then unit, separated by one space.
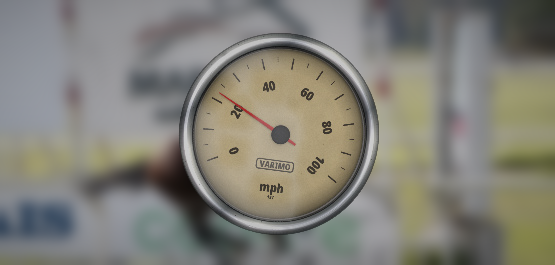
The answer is 22.5 mph
